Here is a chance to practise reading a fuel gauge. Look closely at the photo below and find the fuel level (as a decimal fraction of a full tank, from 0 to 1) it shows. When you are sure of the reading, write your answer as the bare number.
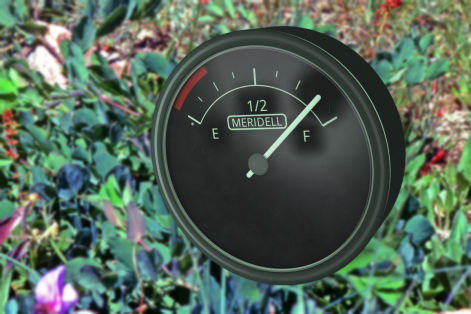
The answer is 0.875
